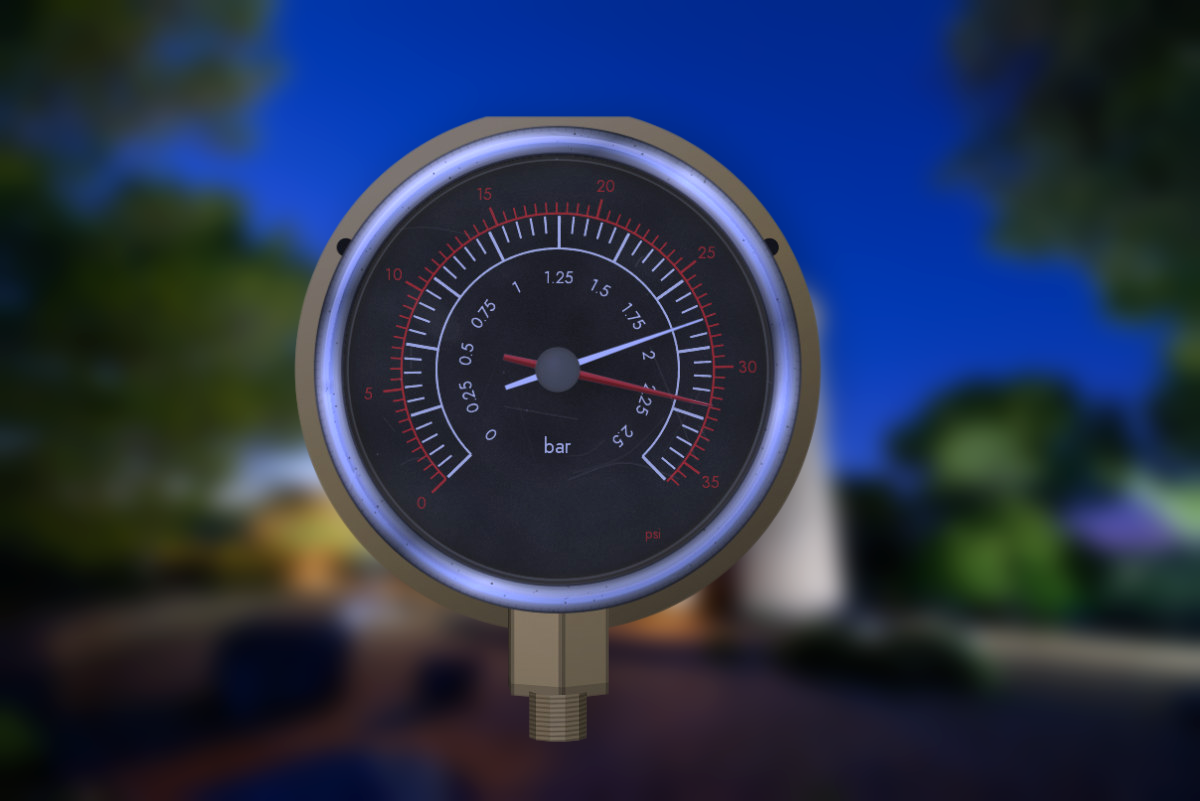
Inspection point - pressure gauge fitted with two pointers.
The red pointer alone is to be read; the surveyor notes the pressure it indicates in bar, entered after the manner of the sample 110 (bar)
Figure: 2.2 (bar)
